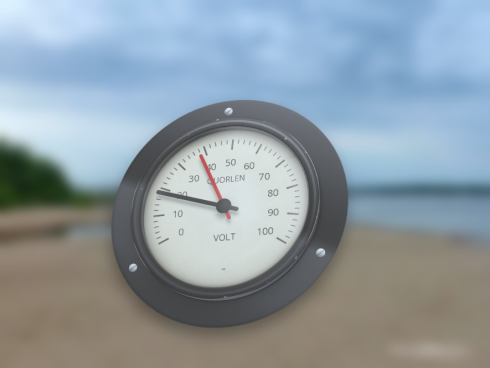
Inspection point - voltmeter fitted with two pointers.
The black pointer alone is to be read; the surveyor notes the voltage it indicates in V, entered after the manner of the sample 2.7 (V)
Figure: 18 (V)
